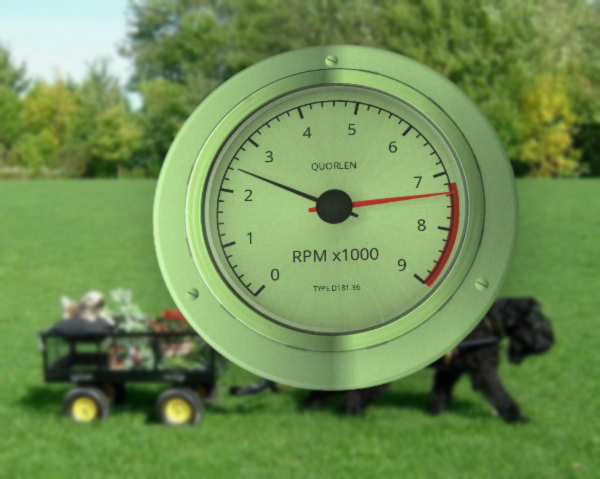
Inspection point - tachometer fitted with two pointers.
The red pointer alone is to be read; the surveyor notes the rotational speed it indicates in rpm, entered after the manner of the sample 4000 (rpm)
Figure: 7400 (rpm)
